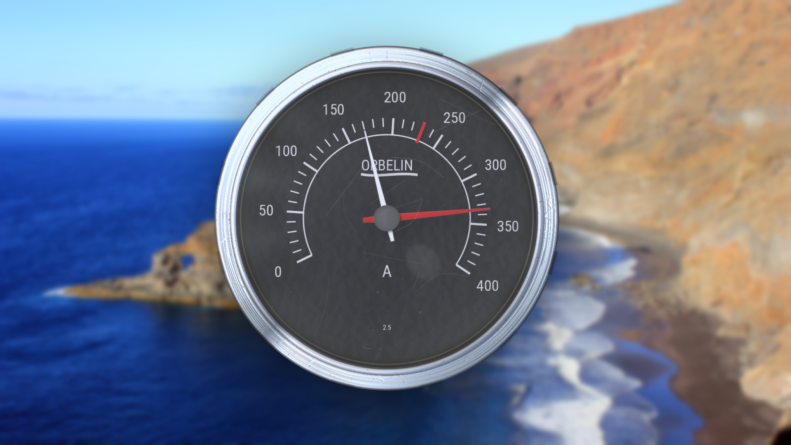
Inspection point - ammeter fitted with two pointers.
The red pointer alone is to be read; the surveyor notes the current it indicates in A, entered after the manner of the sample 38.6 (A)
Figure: 335 (A)
